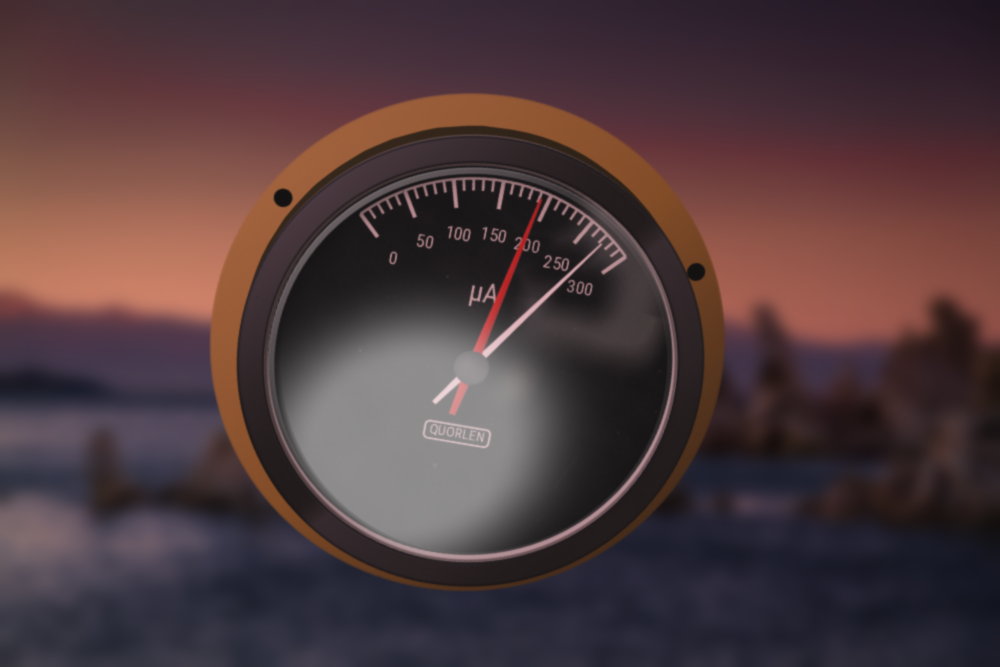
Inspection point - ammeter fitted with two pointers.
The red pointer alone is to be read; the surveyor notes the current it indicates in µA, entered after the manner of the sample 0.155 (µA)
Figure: 190 (µA)
